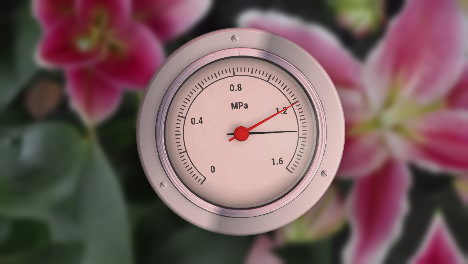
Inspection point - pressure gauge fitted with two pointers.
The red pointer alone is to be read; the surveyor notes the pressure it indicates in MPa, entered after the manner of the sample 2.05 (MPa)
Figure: 1.2 (MPa)
